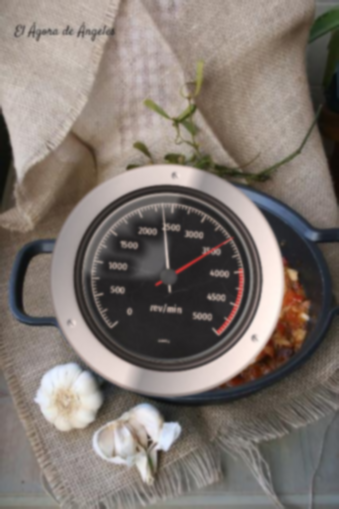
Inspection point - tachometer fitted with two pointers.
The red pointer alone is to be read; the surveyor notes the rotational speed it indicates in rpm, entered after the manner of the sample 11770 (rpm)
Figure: 3500 (rpm)
